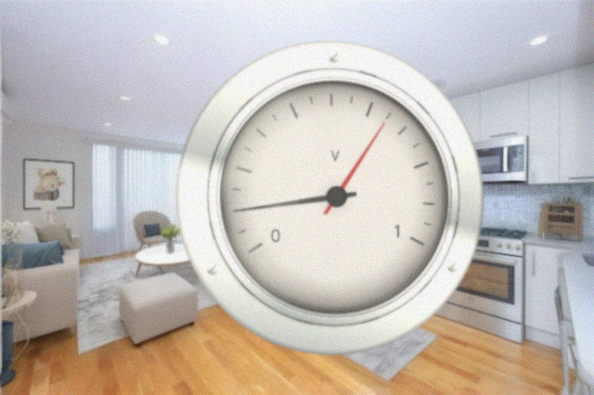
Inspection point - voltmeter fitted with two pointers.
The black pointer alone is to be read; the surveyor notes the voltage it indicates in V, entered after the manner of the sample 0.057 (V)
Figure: 0.1 (V)
